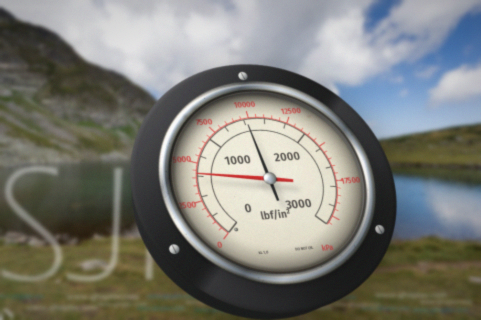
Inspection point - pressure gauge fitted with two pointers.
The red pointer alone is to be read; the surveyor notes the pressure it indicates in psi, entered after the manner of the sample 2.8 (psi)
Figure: 600 (psi)
